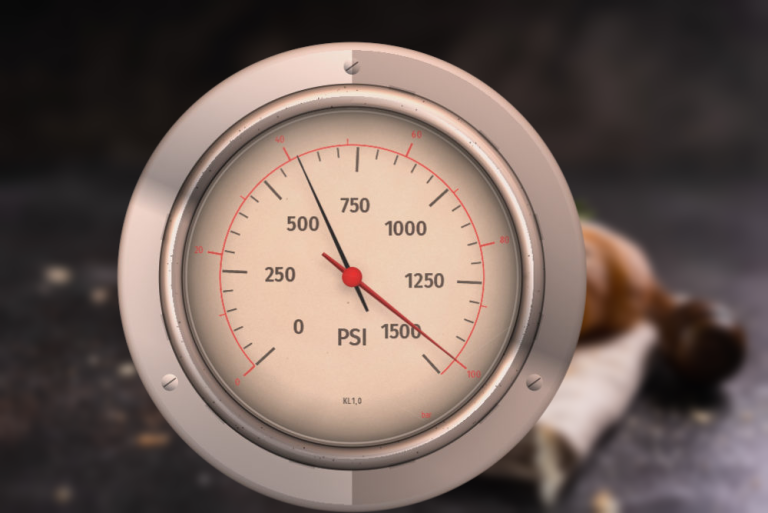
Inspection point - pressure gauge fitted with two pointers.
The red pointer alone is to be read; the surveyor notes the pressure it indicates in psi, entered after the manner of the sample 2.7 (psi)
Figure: 1450 (psi)
